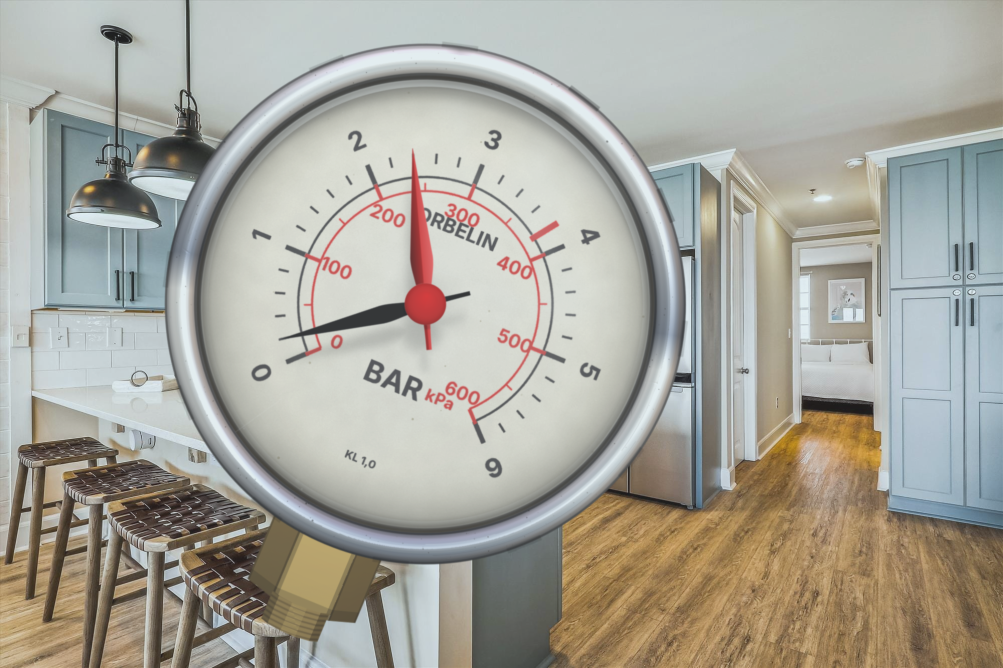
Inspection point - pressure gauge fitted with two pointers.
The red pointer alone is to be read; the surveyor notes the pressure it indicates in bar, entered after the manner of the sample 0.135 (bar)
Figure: 2.4 (bar)
